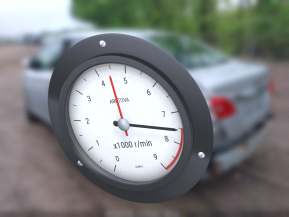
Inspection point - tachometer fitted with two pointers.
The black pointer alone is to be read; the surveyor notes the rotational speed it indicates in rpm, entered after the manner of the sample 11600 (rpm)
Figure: 7500 (rpm)
